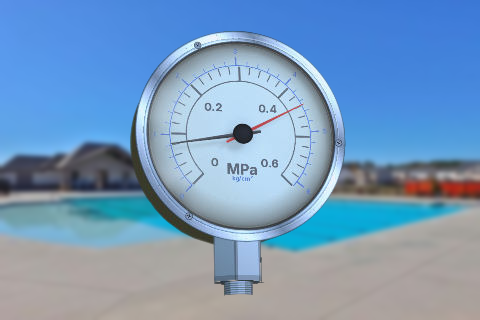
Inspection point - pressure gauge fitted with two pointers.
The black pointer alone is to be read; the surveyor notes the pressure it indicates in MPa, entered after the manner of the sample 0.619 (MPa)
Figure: 0.08 (MPa)
